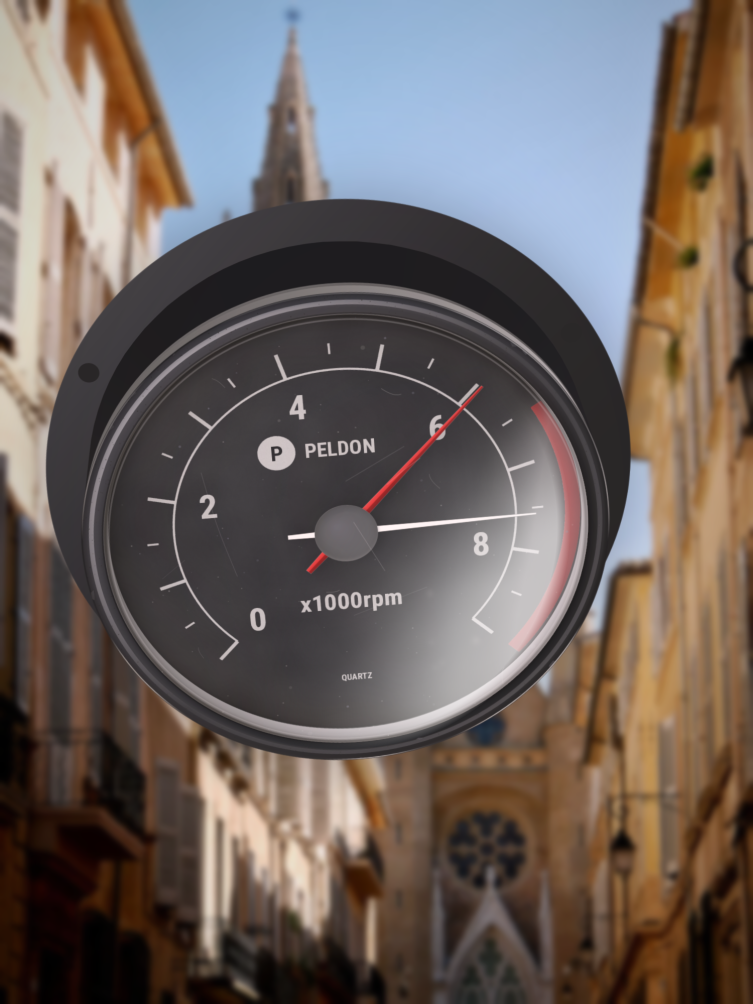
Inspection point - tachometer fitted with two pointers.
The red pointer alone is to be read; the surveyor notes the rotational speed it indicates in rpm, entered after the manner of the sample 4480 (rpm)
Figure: 6000 (rpm)
